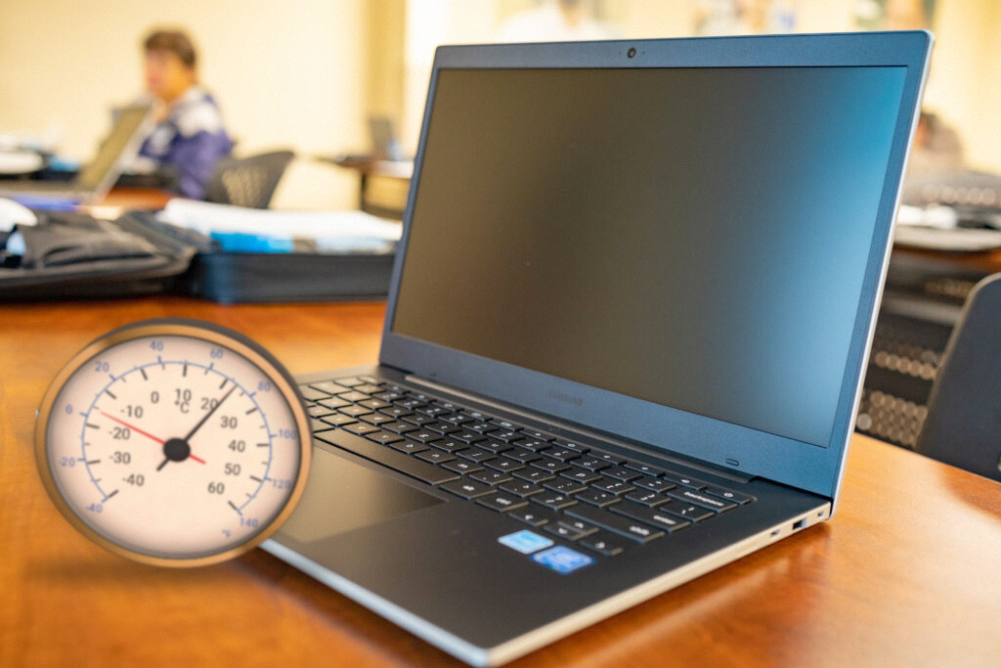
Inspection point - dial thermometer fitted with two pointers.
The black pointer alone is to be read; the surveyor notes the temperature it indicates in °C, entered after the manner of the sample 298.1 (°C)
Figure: 22.5 (°C)
